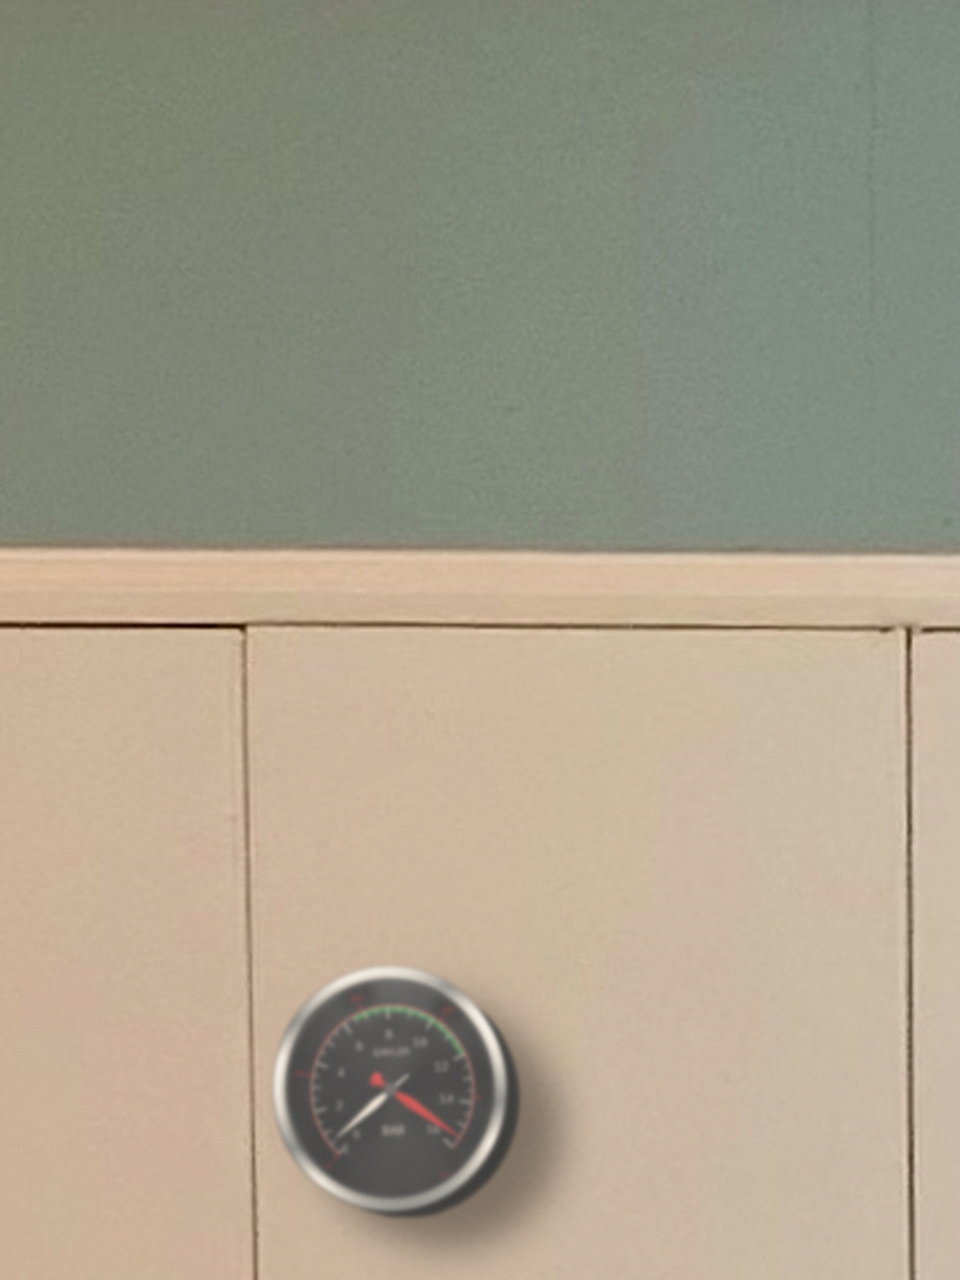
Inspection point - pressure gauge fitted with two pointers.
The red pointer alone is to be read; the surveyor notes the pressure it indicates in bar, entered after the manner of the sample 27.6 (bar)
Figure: 15.5 (bar)
